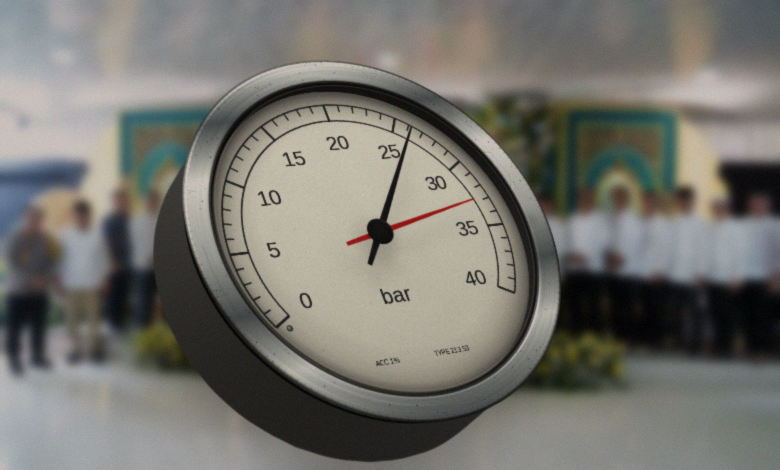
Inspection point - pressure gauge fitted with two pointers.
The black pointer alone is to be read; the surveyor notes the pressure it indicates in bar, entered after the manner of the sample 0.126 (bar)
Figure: 26 (bar)
